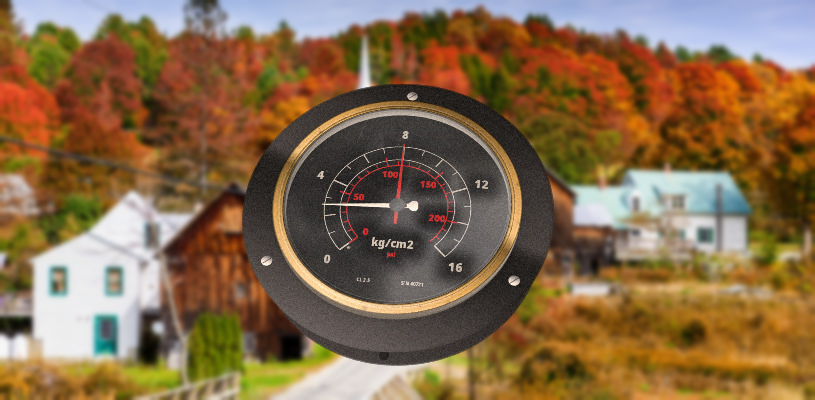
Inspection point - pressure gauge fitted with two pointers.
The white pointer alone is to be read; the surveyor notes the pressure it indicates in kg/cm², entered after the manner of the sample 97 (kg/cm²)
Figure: 2.5 (kg/cm²)
